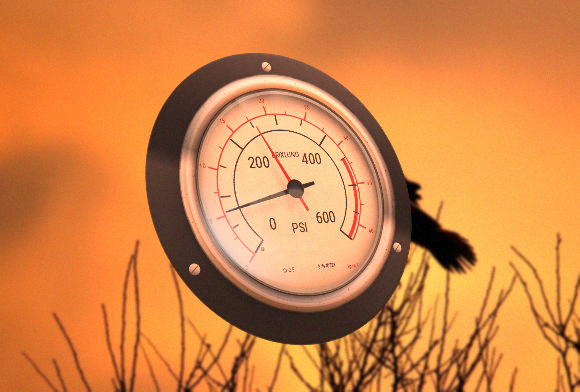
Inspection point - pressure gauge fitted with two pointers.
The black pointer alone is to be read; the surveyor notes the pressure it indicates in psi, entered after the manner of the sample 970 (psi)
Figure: 75 (psi)
